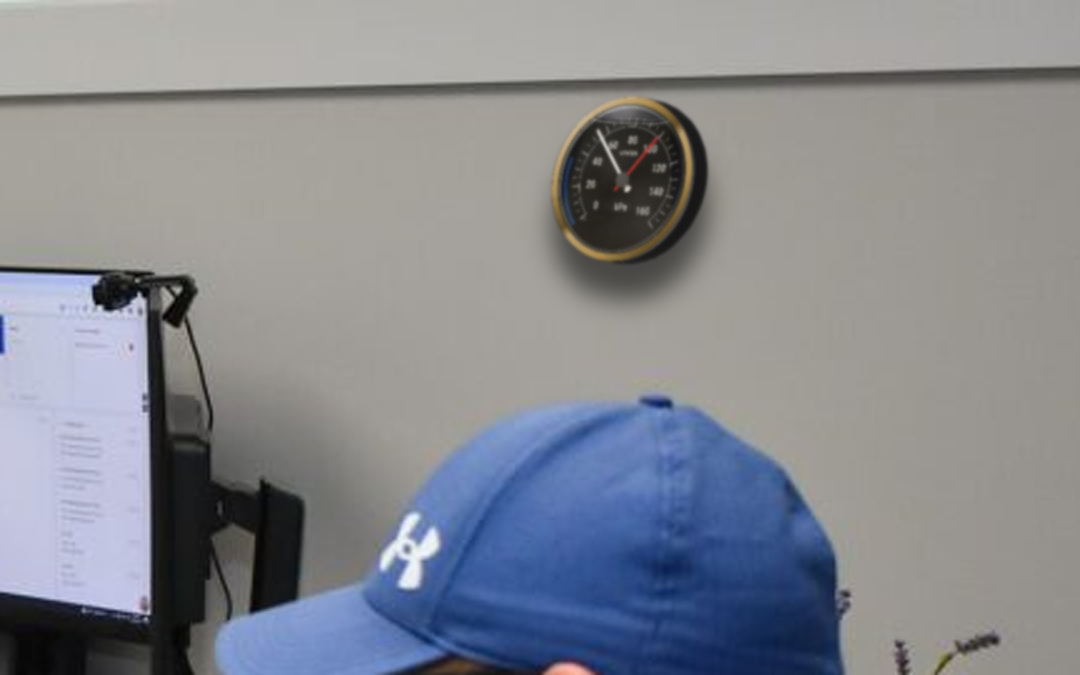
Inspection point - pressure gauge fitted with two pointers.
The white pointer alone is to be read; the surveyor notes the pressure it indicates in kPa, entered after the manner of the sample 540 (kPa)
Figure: 55 (kPa)
